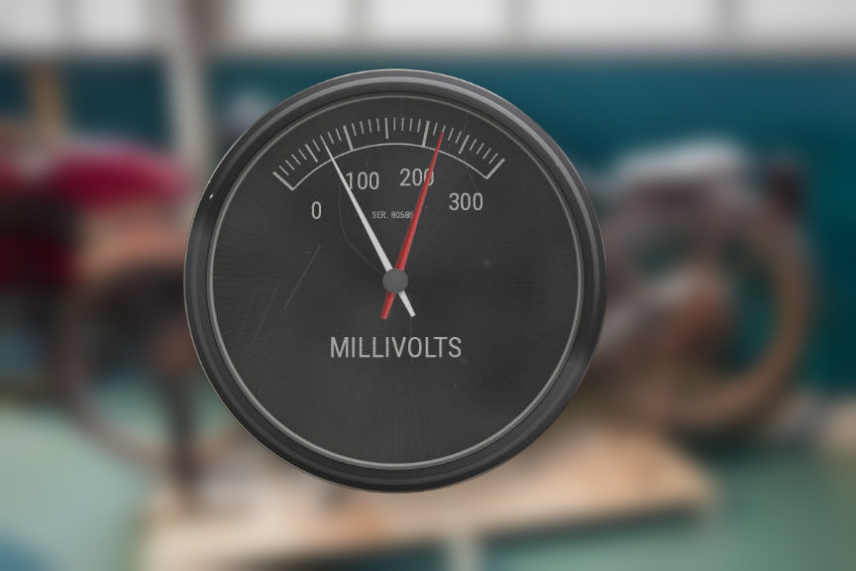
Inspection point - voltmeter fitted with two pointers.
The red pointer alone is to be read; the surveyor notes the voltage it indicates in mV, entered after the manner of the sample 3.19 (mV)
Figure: 220 (mV)
